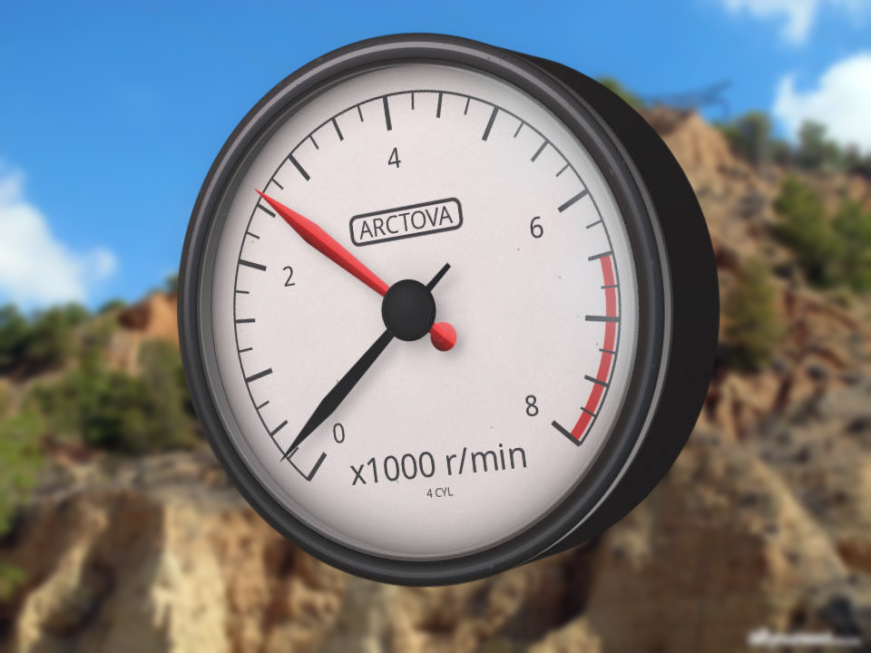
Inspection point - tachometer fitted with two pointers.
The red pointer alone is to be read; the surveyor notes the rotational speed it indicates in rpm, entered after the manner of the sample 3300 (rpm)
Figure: 2625 (rpm)
